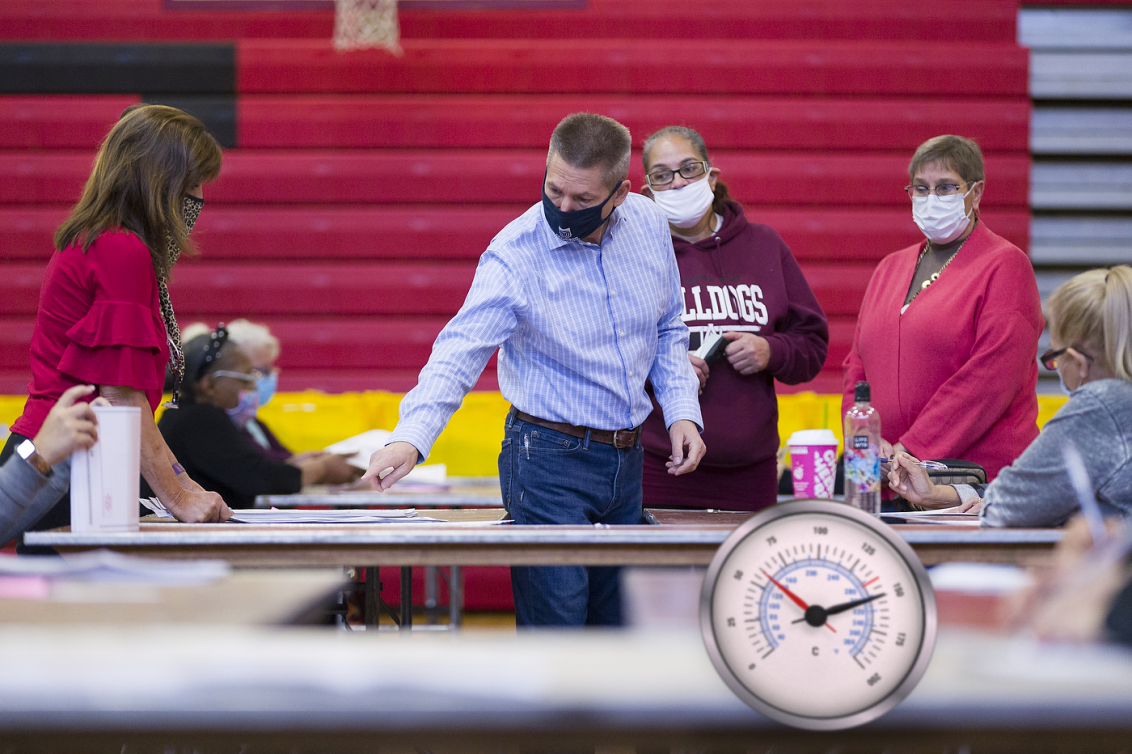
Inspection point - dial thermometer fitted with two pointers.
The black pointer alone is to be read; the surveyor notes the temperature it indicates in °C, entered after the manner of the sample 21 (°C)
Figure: 150 (°C)
